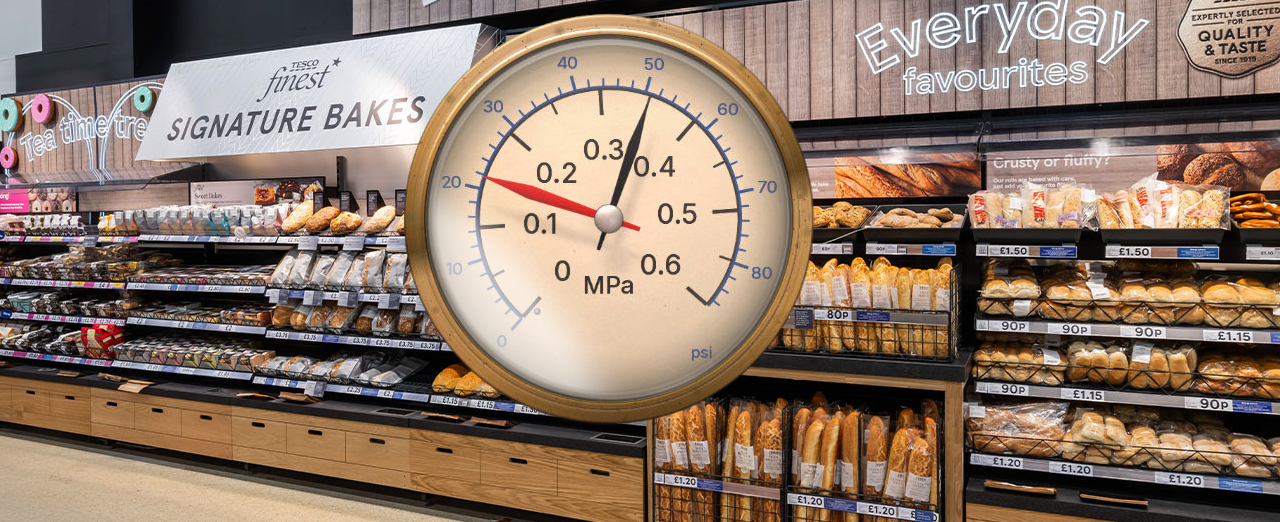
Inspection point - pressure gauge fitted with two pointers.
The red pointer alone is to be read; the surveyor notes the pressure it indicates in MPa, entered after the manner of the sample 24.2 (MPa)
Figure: 0.15 (MPa)
